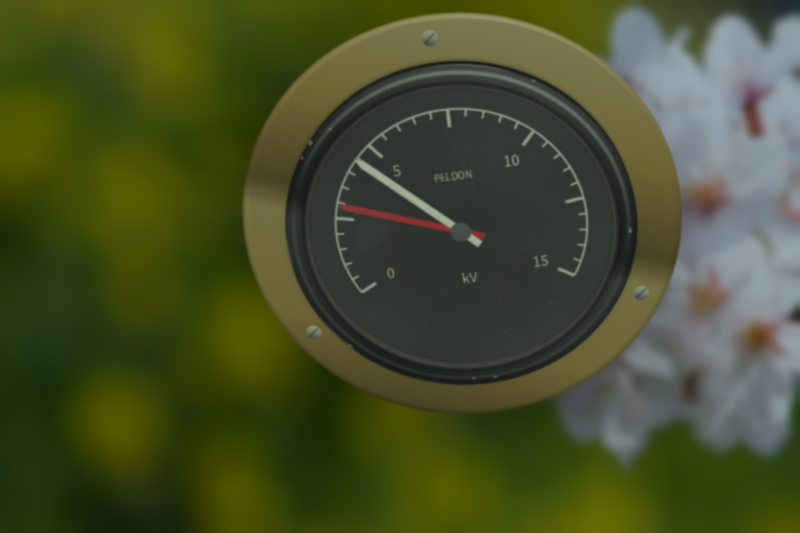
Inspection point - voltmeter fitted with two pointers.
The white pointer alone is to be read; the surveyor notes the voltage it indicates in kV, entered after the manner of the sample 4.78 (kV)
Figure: 4.5 (kV)
